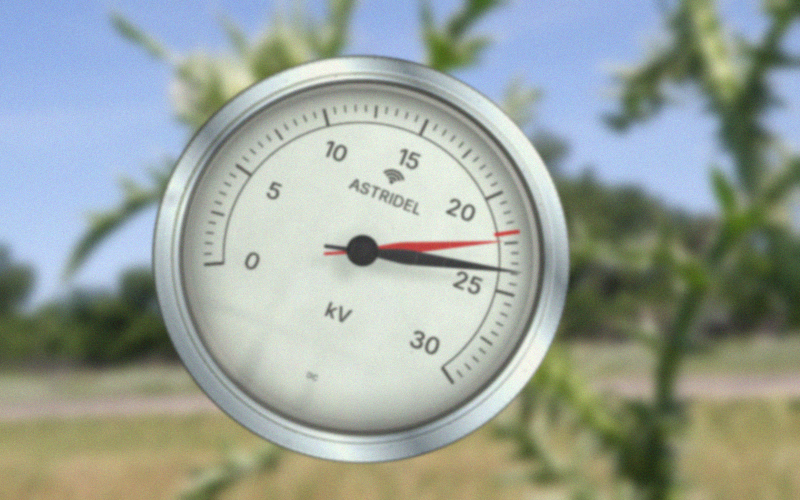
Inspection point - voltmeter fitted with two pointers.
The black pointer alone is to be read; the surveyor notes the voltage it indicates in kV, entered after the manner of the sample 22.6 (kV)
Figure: 24 (kV)
